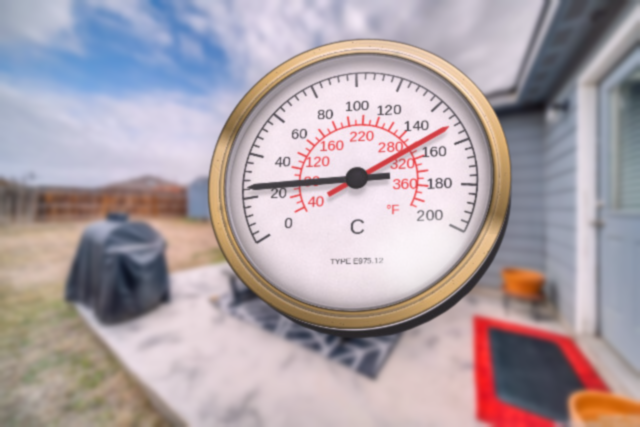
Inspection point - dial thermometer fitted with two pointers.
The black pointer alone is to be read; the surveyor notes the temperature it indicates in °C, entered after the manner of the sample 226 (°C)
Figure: 24 (°C)
